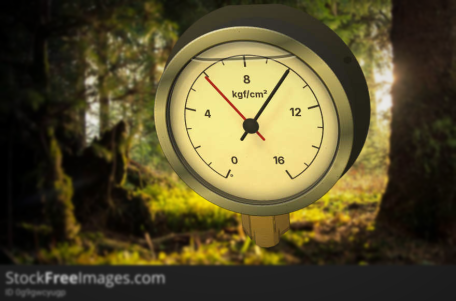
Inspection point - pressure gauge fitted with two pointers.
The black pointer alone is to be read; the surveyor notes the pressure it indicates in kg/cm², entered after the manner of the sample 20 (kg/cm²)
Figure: 10 (kg/cm²)
